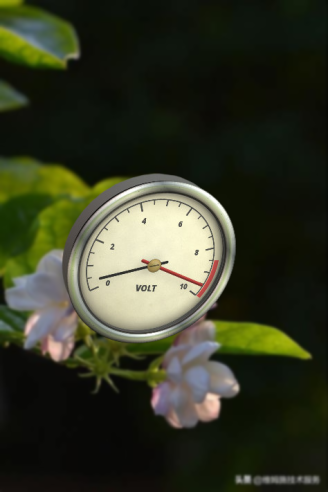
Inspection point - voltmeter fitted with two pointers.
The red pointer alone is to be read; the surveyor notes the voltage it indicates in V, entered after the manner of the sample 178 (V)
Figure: 9.5 (V)
